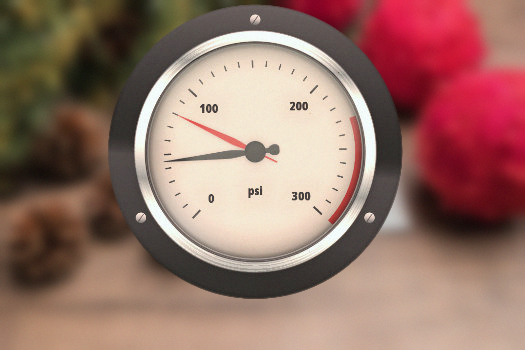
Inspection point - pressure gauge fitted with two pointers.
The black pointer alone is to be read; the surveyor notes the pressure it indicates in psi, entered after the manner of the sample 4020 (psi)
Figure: 45 (psi)
